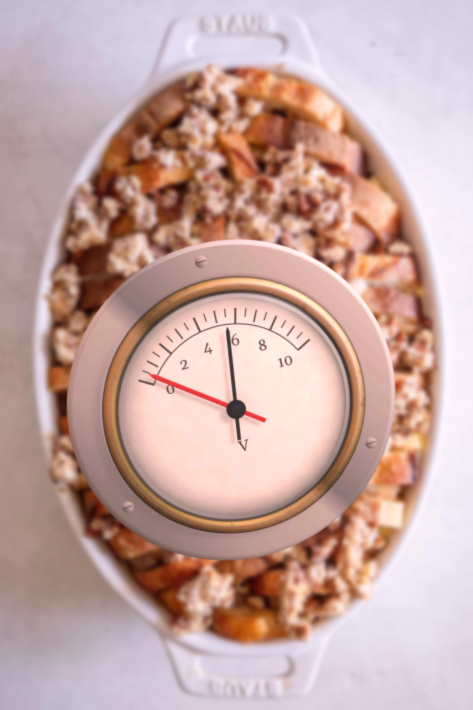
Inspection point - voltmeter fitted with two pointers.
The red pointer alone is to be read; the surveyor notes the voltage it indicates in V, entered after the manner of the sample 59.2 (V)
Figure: 0.5 (V)
